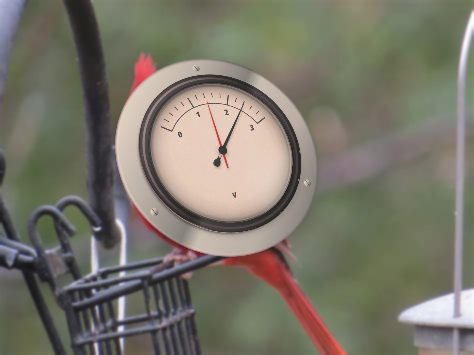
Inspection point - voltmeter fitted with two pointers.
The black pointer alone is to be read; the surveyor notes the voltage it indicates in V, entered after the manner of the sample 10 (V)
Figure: 2.4 (V)
